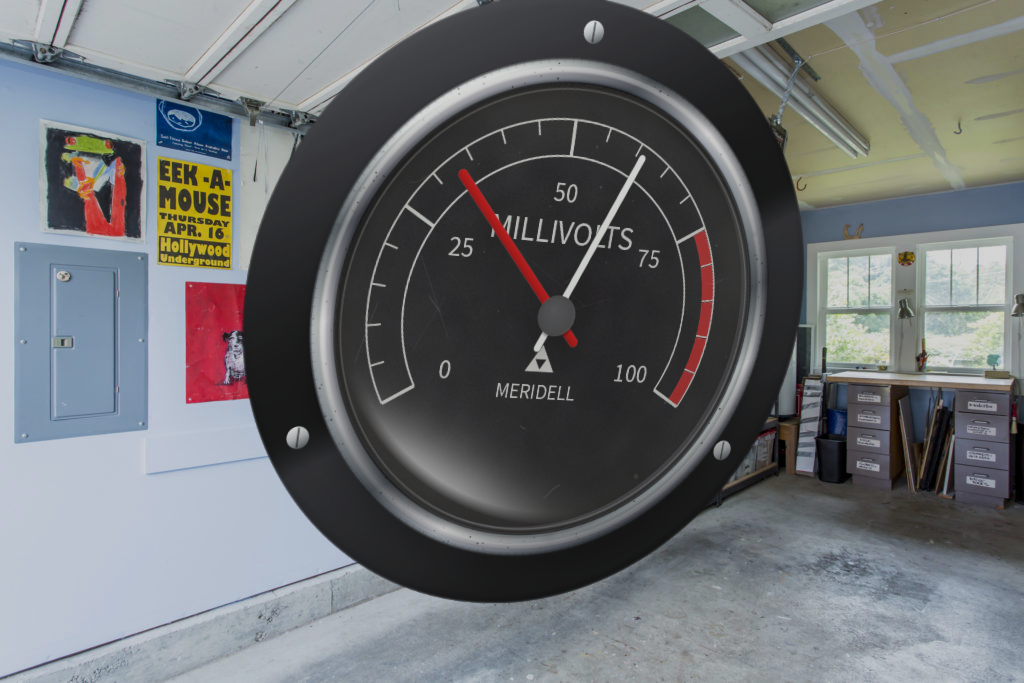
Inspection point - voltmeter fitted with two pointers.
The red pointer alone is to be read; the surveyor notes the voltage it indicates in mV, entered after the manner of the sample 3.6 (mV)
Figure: 32.5 (mV)
